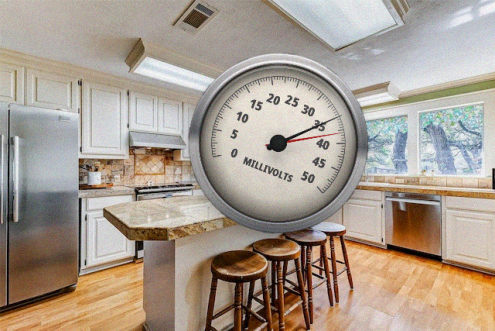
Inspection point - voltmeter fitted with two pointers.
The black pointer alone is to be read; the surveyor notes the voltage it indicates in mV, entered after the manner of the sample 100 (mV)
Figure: 35 (mV)
